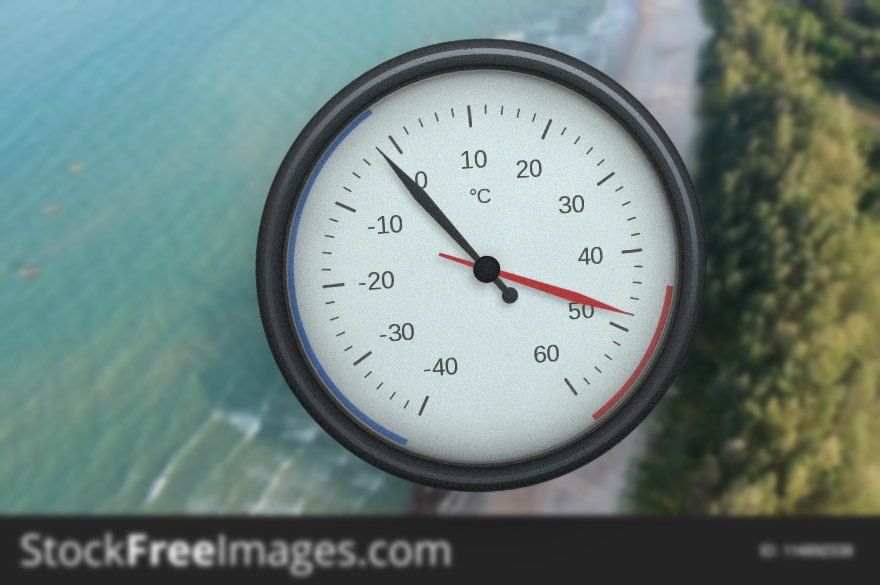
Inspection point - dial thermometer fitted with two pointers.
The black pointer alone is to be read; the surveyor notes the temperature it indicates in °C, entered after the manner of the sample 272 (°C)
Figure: -2 (°C)
